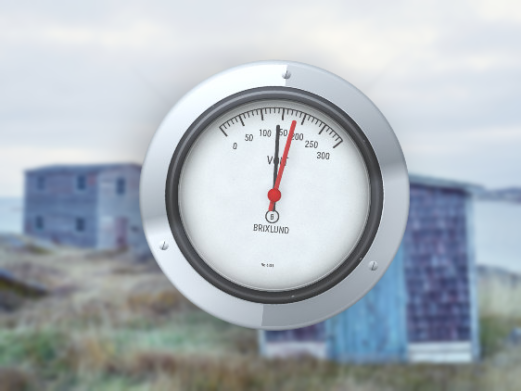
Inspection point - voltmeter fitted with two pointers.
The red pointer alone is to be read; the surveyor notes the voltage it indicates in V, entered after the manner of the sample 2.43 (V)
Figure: 180 (V)
